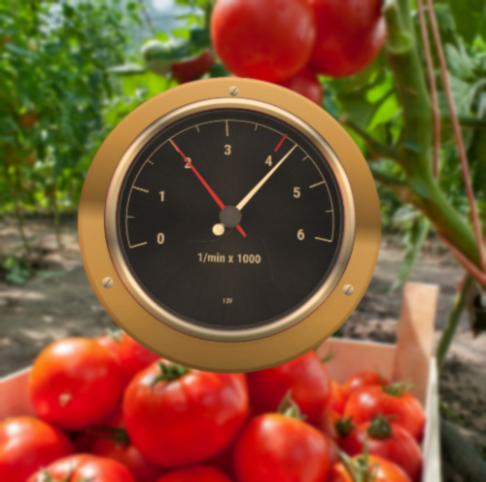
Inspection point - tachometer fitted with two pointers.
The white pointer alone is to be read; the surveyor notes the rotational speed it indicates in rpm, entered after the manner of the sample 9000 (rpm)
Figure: 4250 (rpm)
